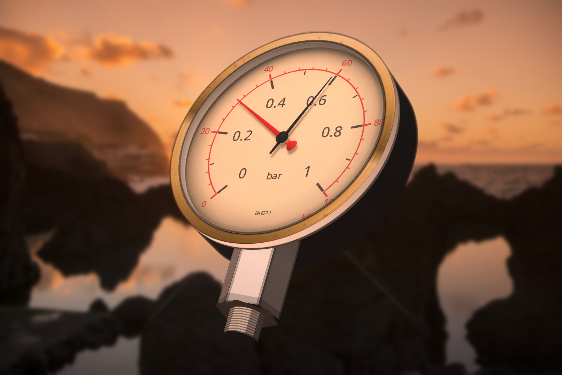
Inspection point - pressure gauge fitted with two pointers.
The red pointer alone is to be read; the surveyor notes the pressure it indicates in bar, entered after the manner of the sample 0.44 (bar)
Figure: 0.3 (bar)
